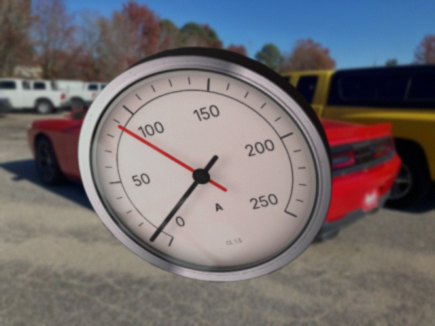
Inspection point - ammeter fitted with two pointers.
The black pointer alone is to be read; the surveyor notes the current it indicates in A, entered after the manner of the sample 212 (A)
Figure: 10 (A)
